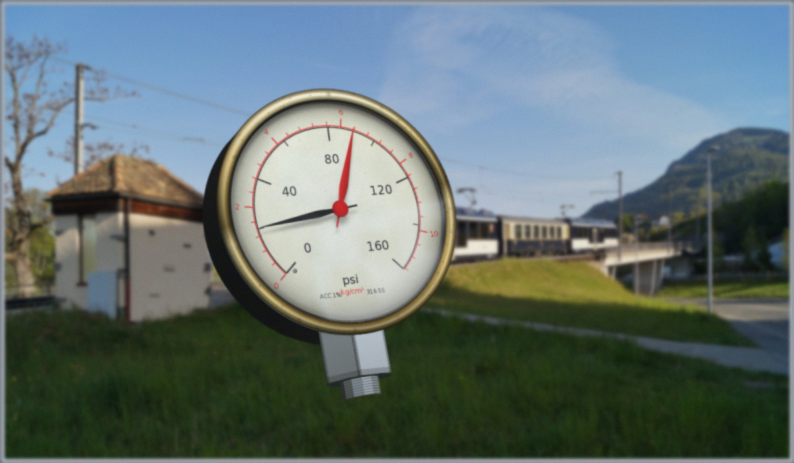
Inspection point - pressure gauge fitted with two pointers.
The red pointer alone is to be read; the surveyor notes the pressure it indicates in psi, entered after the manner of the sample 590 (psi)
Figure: 90 (psi)
